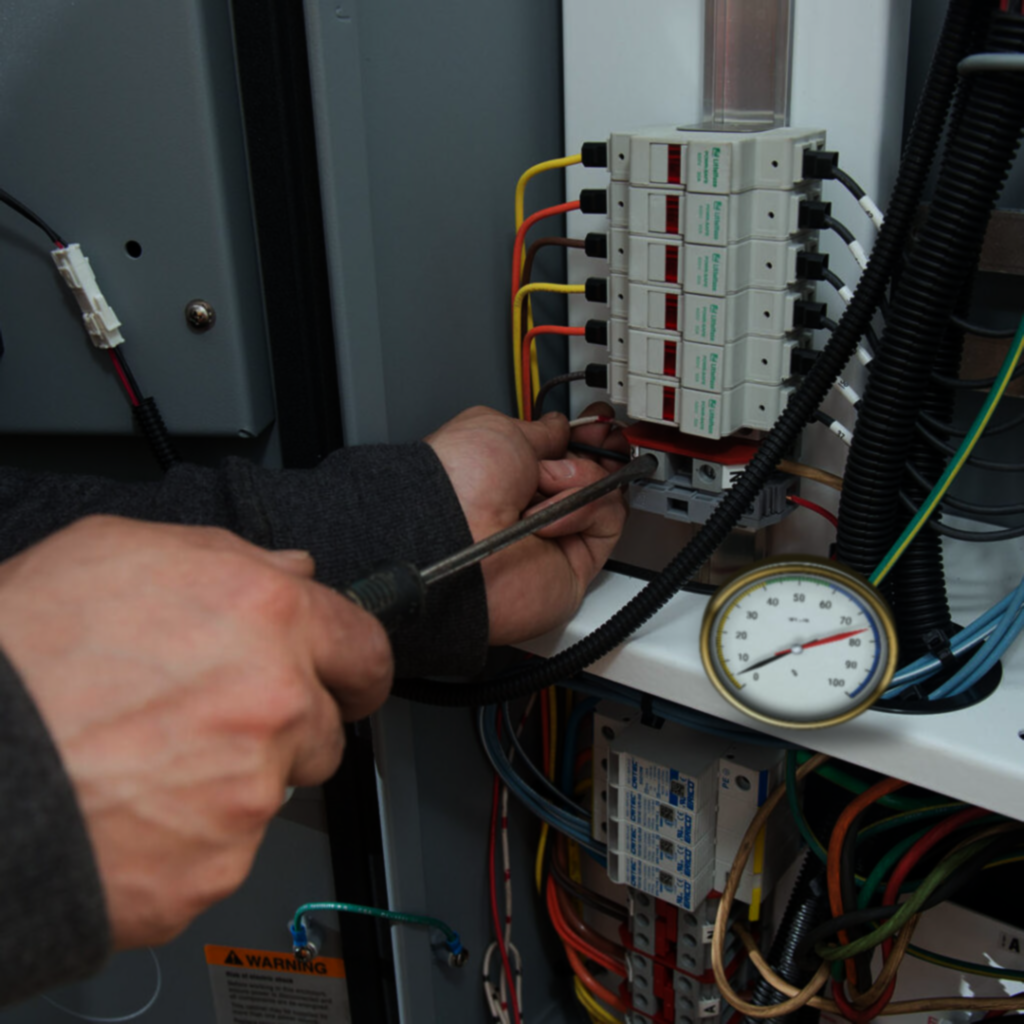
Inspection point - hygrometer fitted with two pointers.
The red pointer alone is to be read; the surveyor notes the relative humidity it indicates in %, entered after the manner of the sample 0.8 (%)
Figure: 75 (%)
